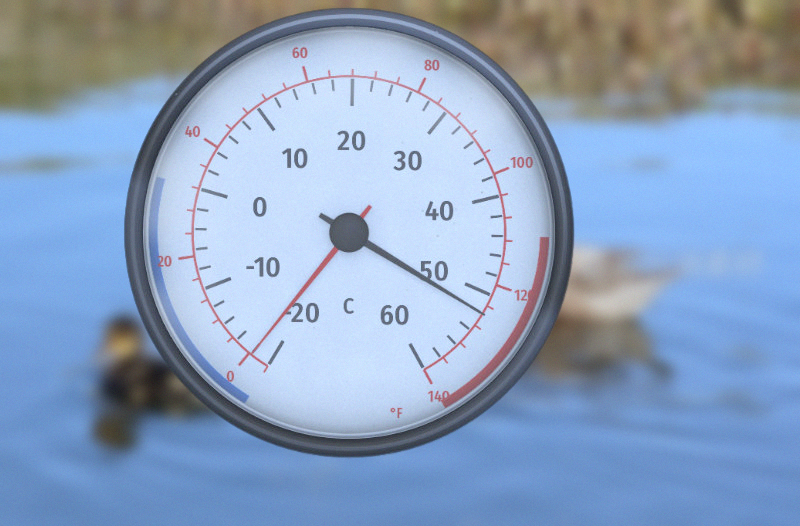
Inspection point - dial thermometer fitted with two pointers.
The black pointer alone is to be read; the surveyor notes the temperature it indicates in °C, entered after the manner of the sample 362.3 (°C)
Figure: 52 (°C)
